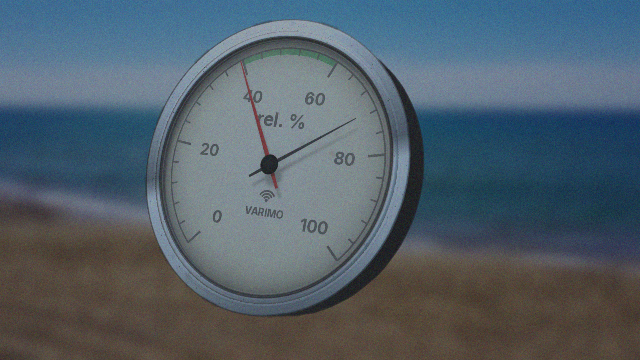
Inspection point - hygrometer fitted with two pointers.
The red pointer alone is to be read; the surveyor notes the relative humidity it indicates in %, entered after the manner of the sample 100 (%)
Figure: 40 (%)
